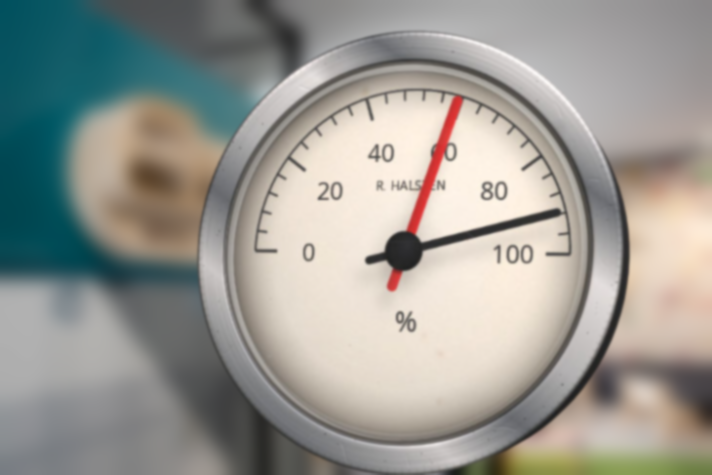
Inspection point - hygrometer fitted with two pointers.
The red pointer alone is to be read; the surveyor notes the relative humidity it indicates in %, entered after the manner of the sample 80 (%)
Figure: 60 (%)
